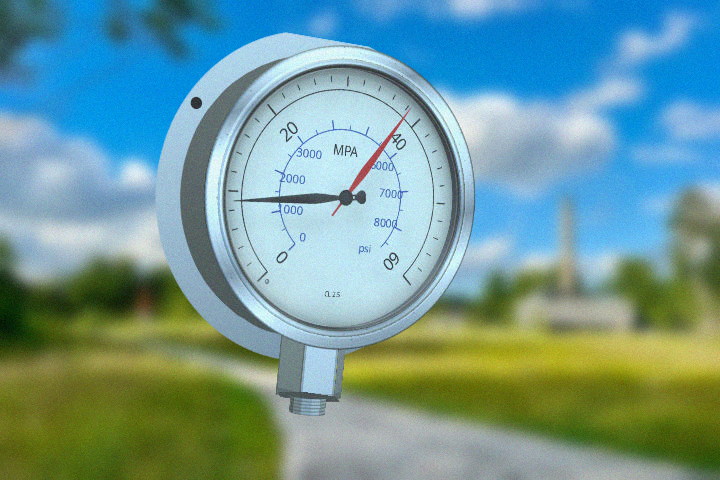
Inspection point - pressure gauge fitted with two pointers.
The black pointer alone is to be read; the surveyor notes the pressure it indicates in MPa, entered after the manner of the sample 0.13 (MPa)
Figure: 9 (MPa)
